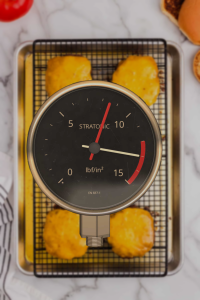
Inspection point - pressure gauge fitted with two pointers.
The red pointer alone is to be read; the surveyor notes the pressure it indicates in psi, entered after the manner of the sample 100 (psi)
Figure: 8.5 (psi)
